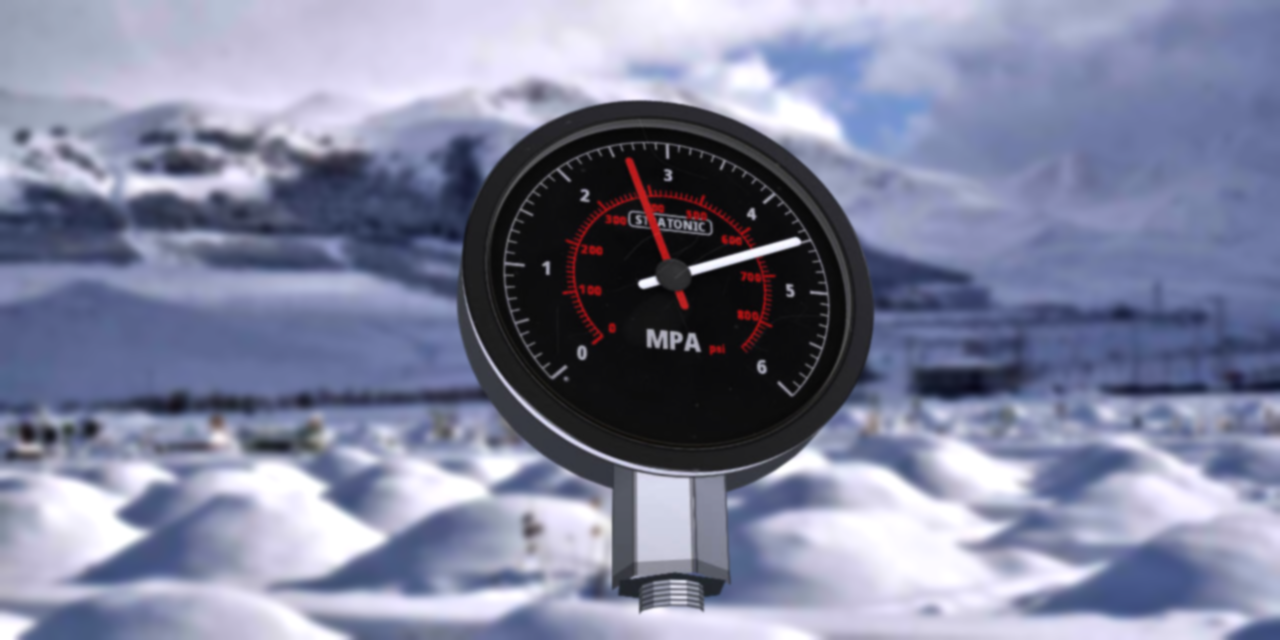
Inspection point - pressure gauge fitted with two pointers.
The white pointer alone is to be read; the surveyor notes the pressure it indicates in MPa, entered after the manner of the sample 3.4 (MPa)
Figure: 4.5 (MPa)
